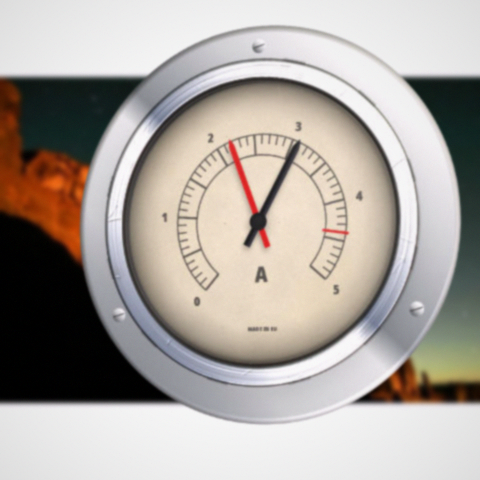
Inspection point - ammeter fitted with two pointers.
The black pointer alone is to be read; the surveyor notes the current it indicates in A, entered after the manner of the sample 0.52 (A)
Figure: 3.1 (A)
